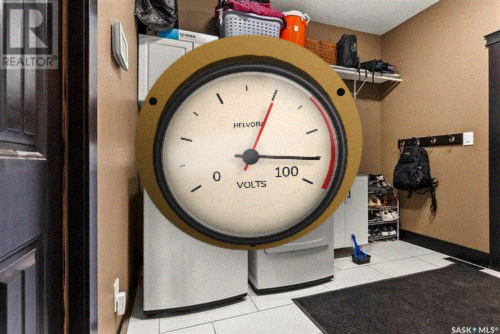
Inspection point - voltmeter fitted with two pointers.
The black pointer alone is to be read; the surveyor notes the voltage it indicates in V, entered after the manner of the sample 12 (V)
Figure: 90 (V)
